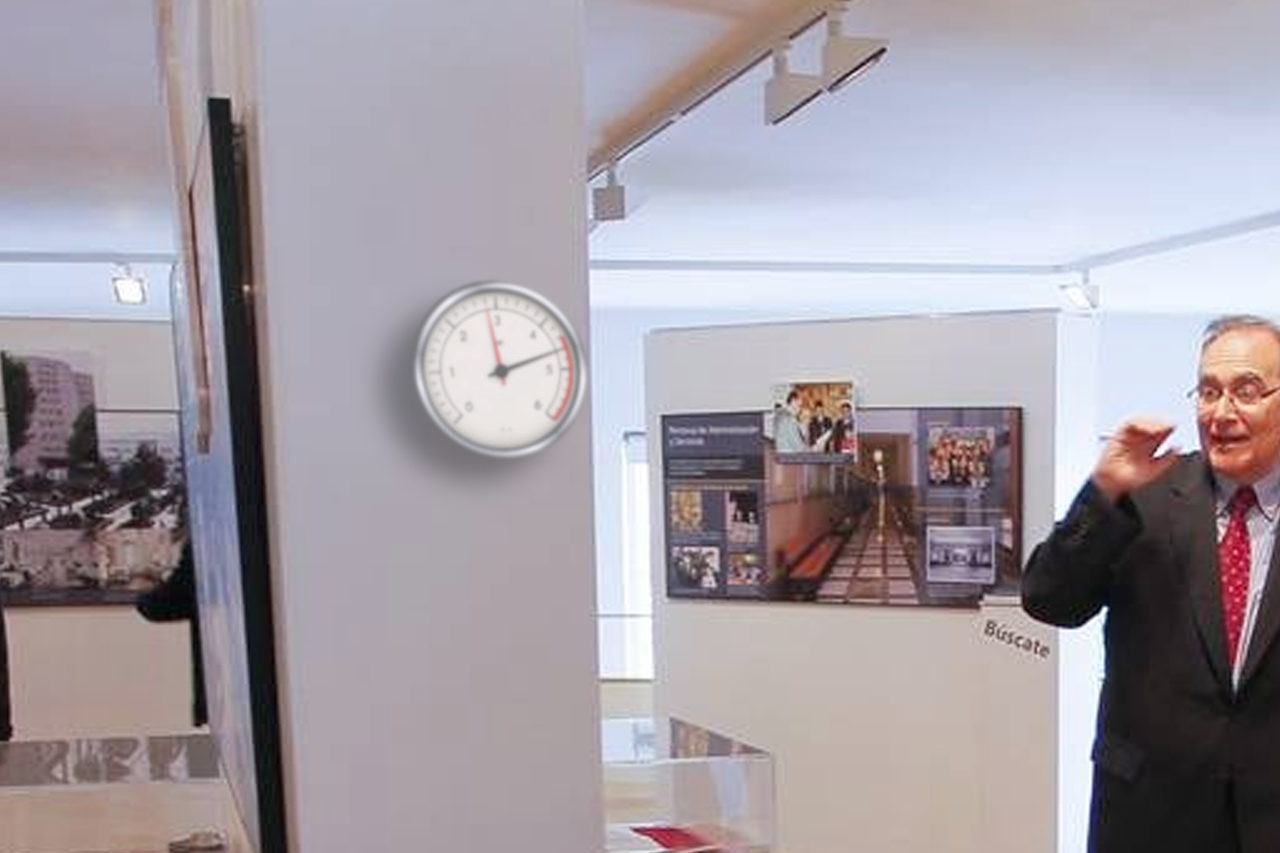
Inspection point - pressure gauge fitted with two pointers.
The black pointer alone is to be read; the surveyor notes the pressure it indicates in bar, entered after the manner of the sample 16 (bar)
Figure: 4.6 (bar)
